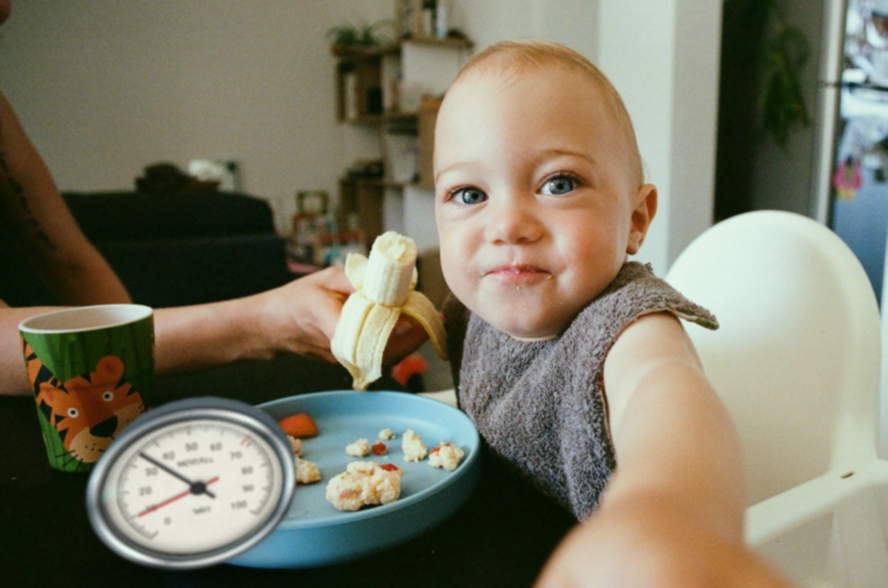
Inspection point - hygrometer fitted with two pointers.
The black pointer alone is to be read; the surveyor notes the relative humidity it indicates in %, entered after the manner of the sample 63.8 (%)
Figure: 35 (%)
